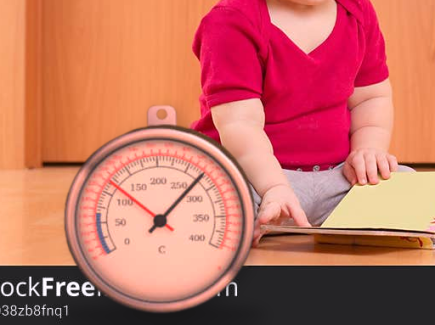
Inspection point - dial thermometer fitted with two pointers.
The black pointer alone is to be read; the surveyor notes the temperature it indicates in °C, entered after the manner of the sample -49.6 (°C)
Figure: 275 (°C)
